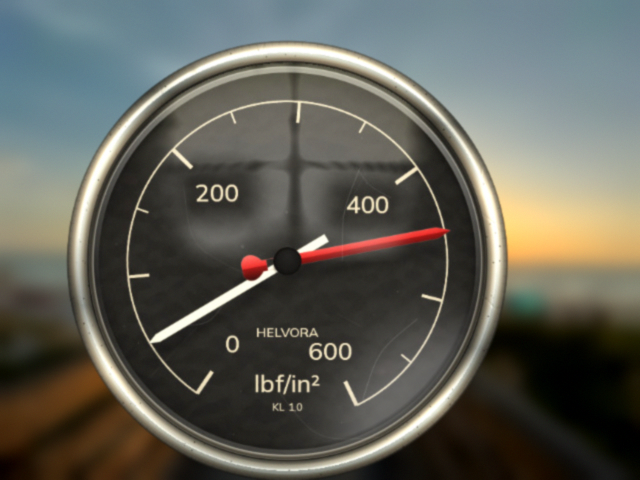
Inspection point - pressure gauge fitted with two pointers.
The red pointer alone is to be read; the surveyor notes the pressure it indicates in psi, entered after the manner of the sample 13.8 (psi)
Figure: 450 (psi)
